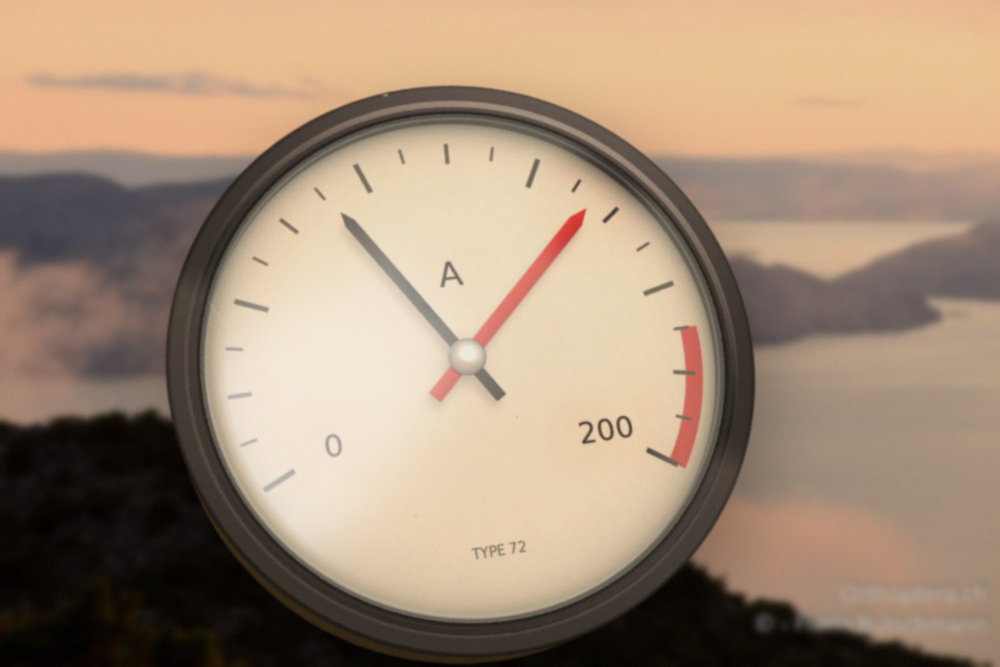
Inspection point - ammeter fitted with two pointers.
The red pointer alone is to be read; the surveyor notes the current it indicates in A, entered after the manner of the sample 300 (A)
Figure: 135 (A)
